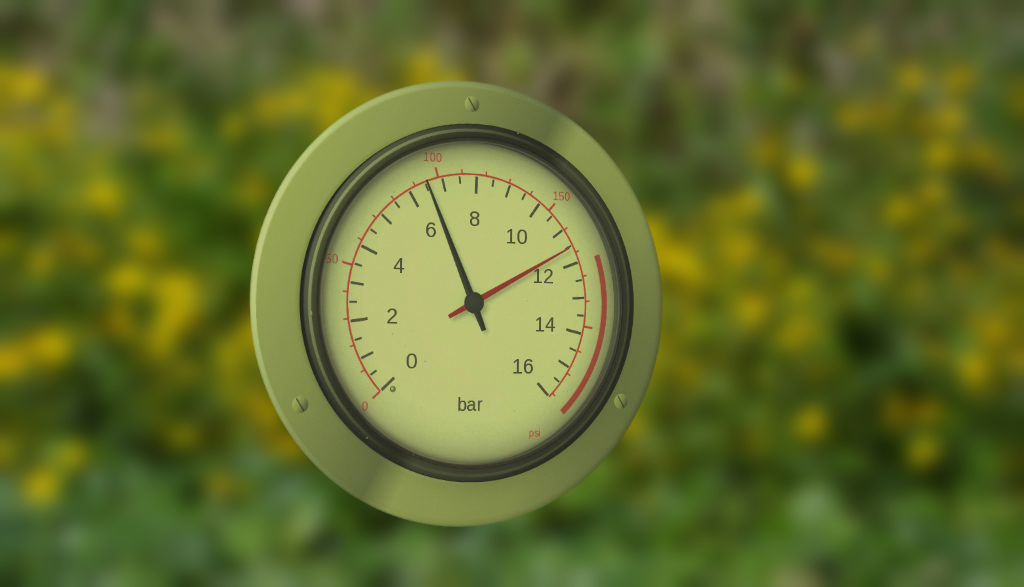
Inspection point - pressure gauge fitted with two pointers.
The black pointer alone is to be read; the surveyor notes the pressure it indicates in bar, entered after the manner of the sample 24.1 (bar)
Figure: 6.5 (bar)
